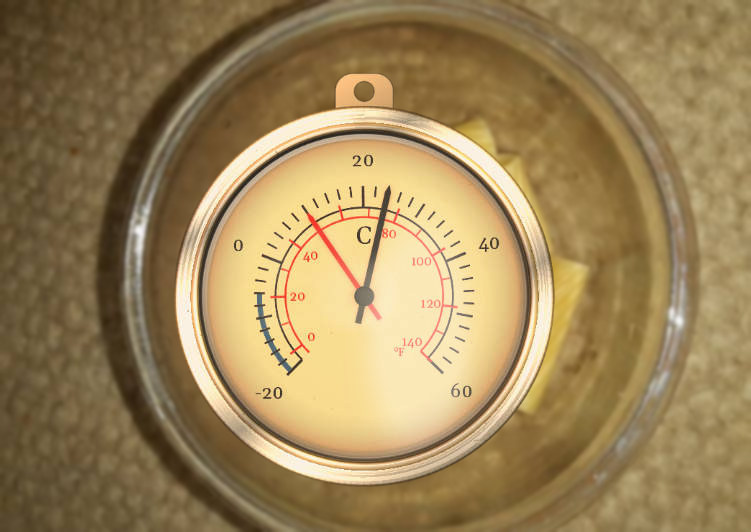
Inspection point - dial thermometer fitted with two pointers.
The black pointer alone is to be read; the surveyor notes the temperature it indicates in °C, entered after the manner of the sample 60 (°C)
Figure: 24 (°C)
